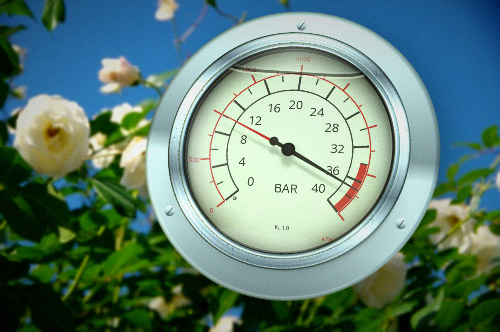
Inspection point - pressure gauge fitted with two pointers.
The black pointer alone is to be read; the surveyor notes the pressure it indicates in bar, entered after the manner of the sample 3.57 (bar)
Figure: 37 (bar)
